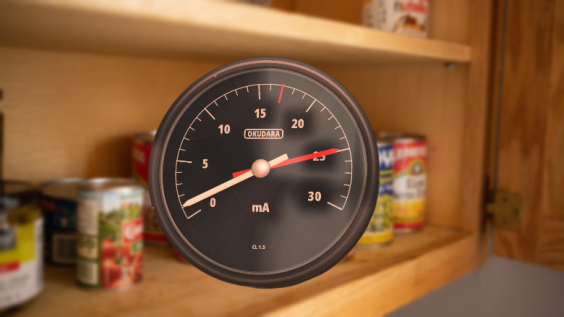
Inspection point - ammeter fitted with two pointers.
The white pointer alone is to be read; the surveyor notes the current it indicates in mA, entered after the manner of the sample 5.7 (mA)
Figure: 1 (mA)
